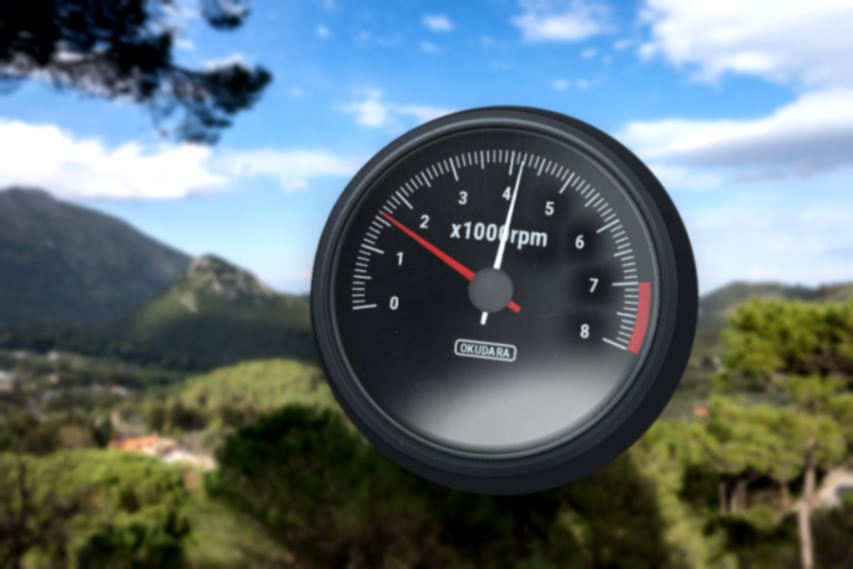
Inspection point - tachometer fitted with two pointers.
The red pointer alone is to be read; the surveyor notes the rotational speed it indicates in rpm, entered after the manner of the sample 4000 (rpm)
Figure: 1600 (rpm)
